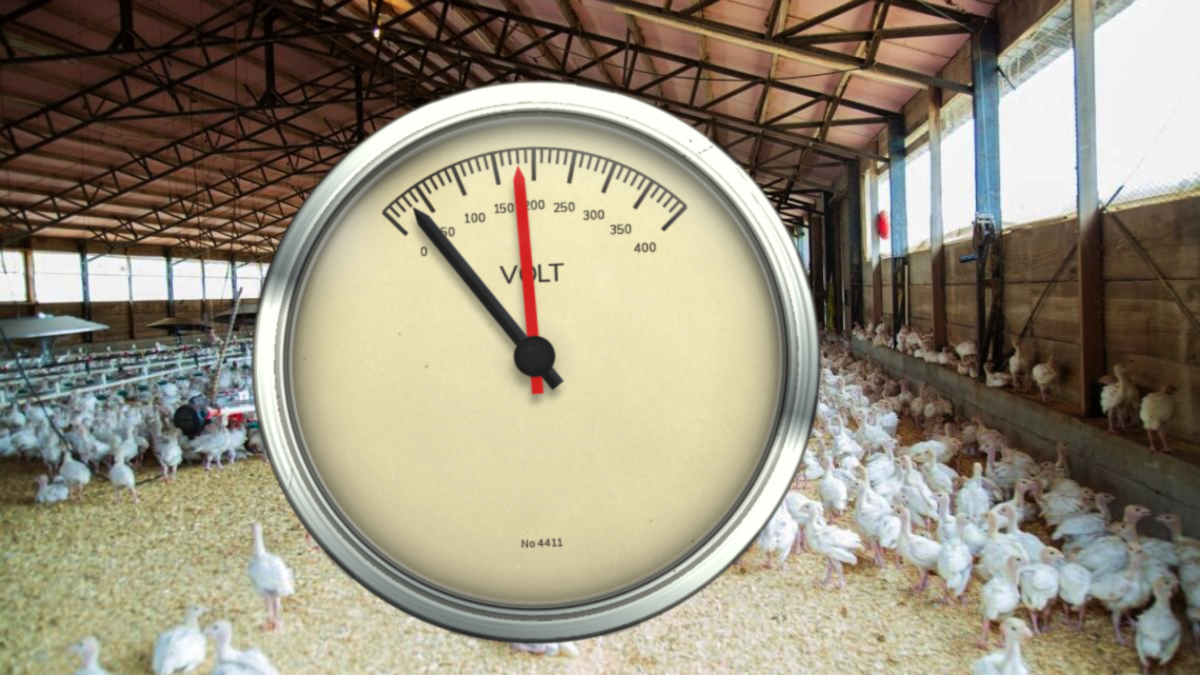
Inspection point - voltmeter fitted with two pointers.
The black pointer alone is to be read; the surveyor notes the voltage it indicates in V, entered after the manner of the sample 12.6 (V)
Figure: 30 (V)
